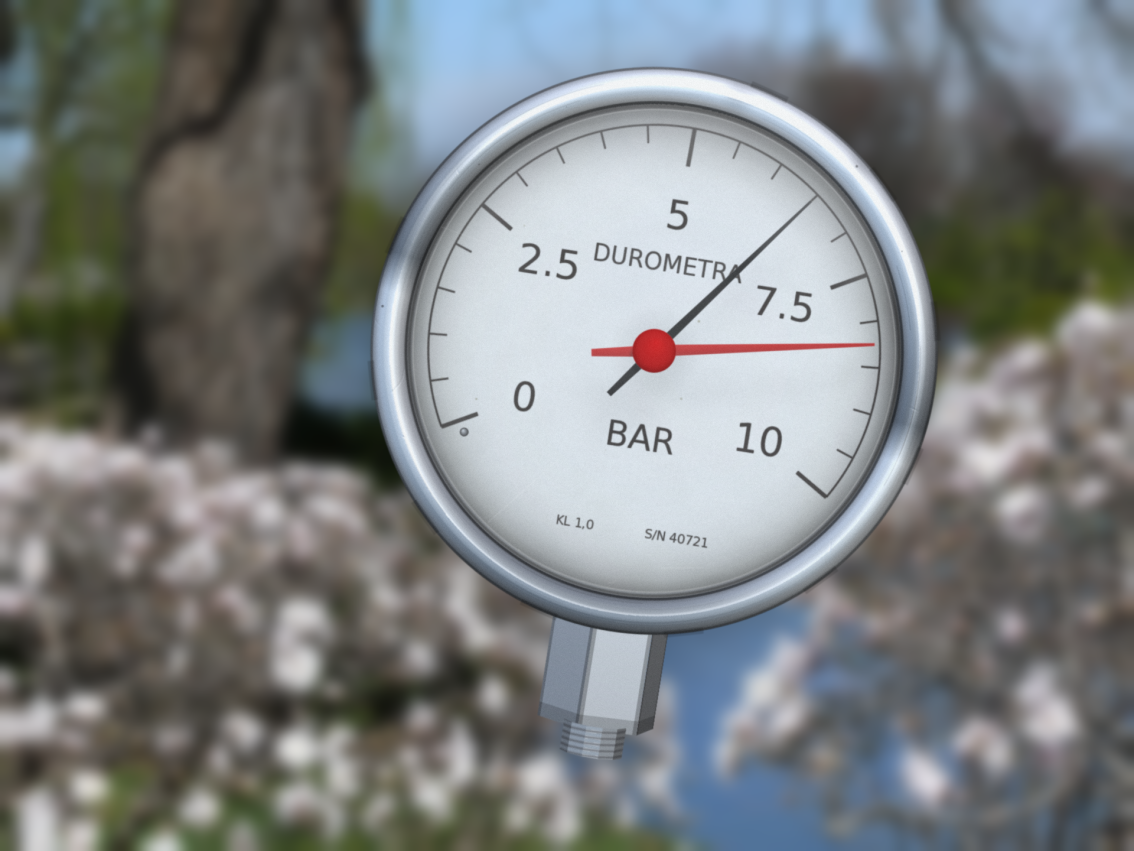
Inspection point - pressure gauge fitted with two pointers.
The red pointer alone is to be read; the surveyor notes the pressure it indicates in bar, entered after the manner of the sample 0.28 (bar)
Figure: 8.25 (bar)
